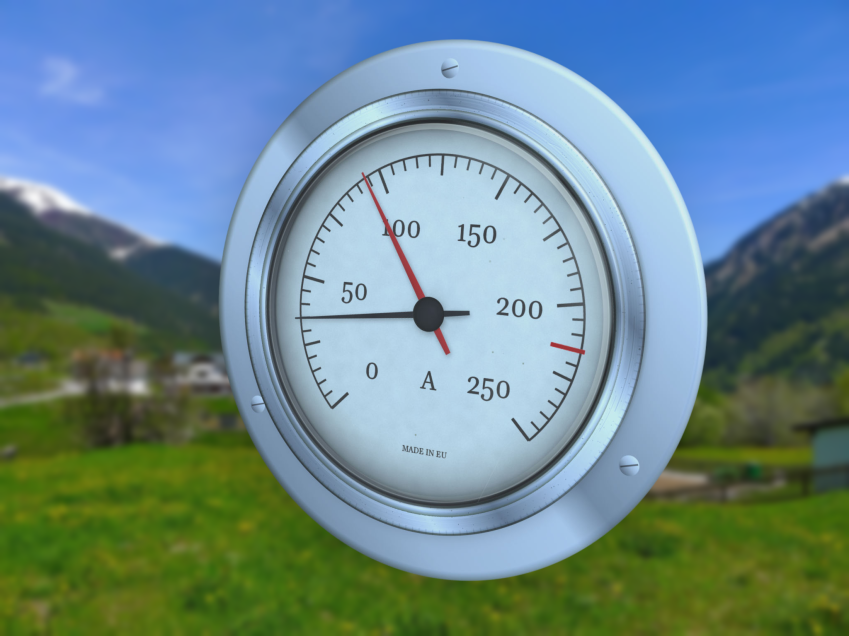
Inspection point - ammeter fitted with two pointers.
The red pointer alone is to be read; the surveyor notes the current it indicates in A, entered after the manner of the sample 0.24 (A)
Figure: 95 (A)
